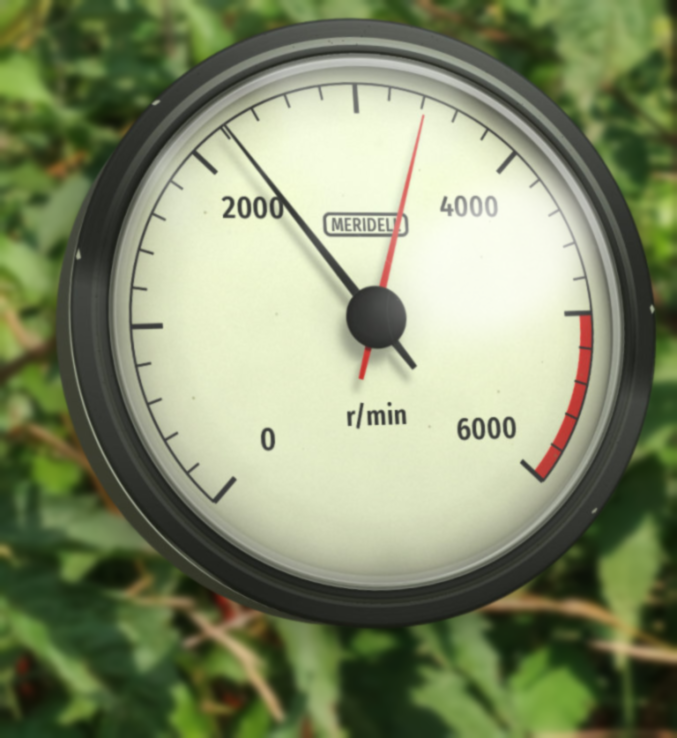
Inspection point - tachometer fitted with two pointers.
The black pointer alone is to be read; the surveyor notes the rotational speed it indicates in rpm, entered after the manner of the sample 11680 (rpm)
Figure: 2200 (rpm)
